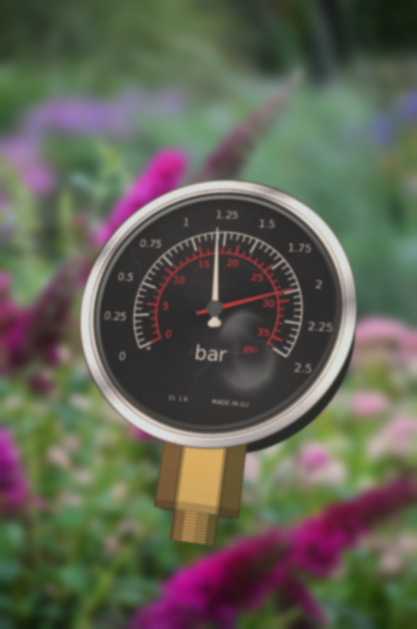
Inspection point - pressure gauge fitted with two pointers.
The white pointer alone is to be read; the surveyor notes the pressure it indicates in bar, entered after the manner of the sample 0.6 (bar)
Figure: 1.2 (bar)
